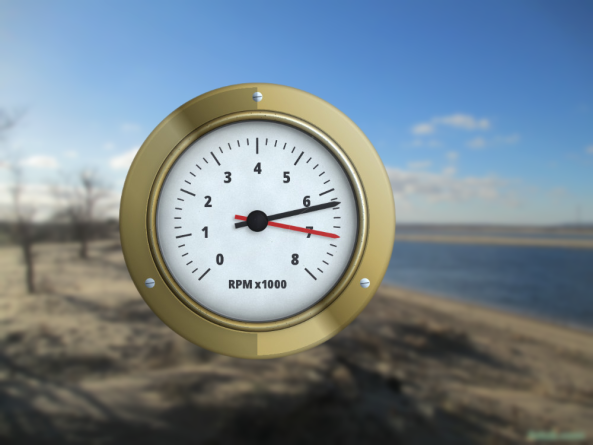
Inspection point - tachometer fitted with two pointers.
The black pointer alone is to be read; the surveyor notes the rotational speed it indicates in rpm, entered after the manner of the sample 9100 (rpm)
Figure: 6300 (rpm)
